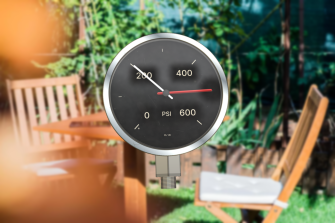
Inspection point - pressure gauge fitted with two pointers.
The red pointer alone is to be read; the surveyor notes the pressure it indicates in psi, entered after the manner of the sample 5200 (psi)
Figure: 500 (psi)
